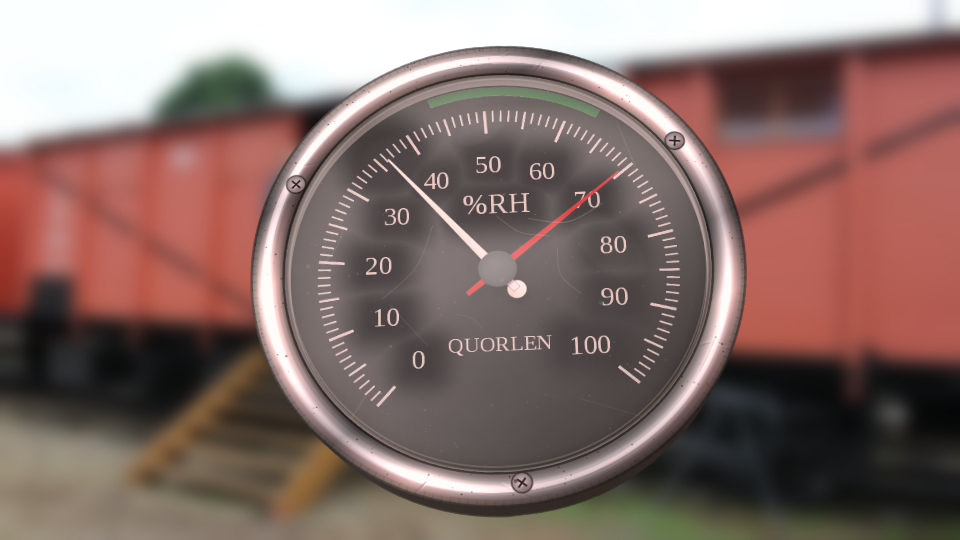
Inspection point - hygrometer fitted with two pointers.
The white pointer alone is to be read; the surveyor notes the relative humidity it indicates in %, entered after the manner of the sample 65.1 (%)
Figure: 36 (%)
